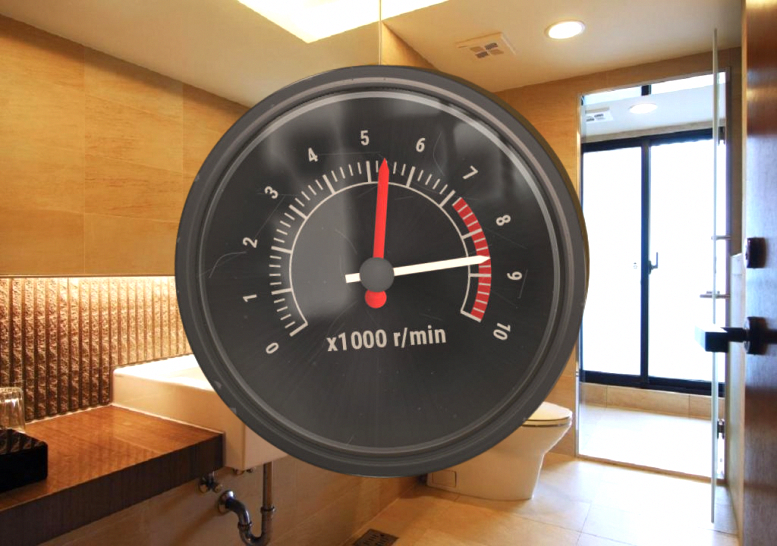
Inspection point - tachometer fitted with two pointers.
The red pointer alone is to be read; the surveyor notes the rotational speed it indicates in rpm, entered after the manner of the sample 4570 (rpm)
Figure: 5400 (rpm)
